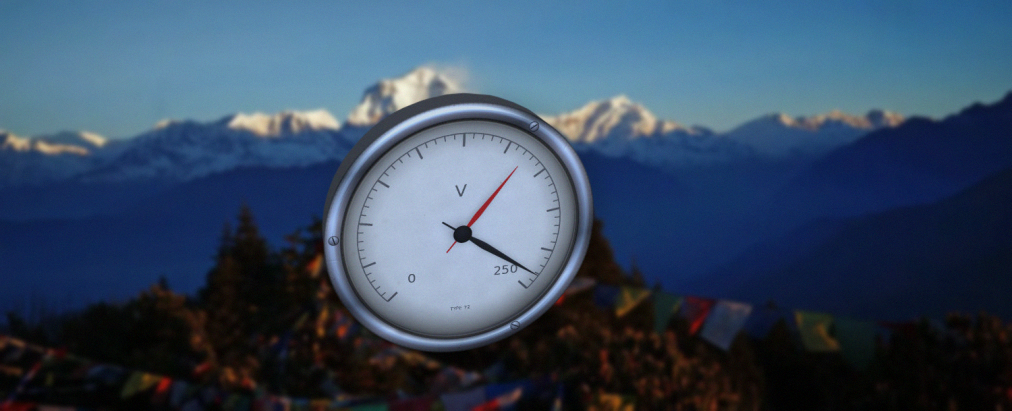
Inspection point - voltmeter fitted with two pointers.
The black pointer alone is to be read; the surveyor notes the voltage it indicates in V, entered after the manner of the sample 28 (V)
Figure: 240 (V)
